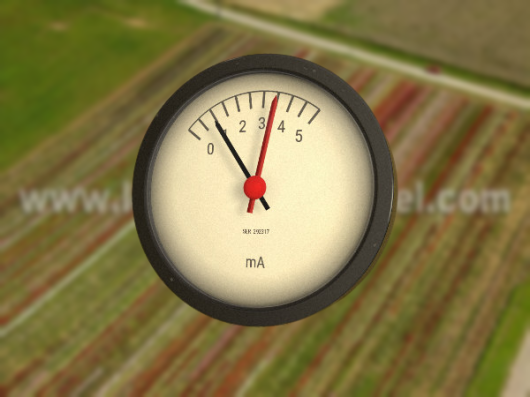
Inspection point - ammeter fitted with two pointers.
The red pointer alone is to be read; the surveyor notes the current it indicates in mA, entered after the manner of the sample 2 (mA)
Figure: 3.5 (mA)
